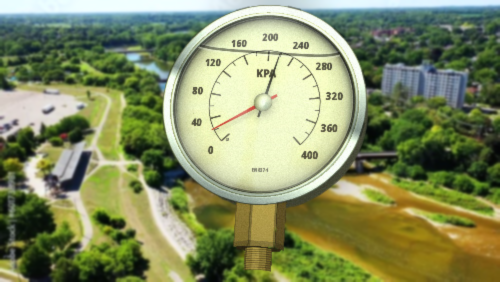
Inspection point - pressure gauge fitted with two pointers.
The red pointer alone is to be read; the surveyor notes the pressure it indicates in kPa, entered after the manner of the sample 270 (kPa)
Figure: 20 (kPa)
